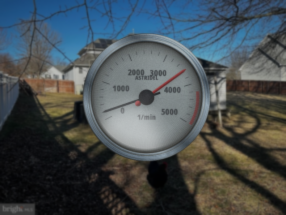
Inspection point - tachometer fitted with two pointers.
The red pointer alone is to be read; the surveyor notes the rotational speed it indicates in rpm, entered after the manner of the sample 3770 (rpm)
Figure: 3600 (rpm)
